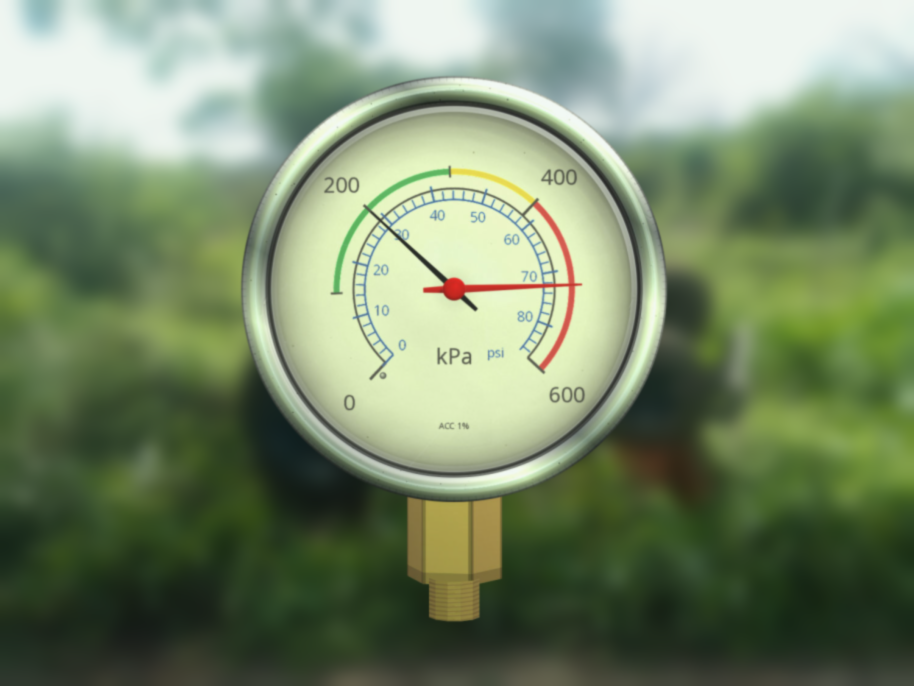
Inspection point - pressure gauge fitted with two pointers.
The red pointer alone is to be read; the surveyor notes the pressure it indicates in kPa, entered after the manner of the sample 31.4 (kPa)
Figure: 500 (kPa)
